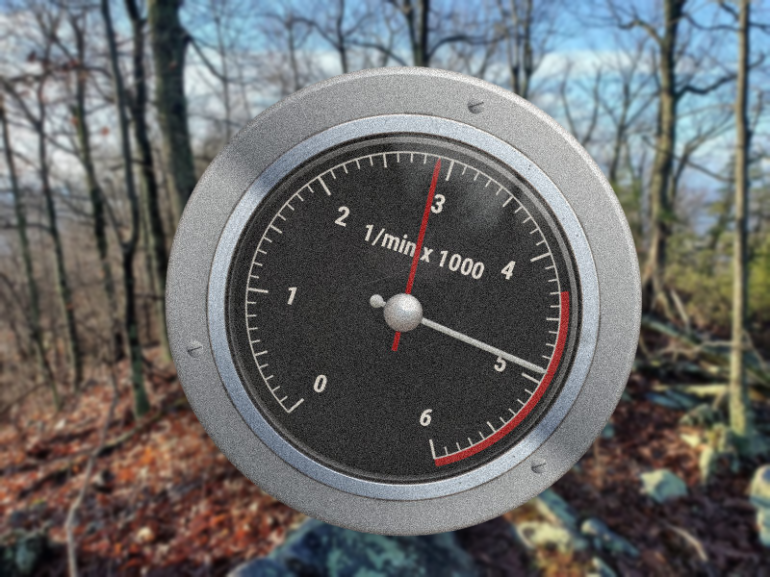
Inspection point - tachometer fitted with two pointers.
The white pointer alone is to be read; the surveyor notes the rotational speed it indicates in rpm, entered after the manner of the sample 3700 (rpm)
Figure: 4900 (rpm)
